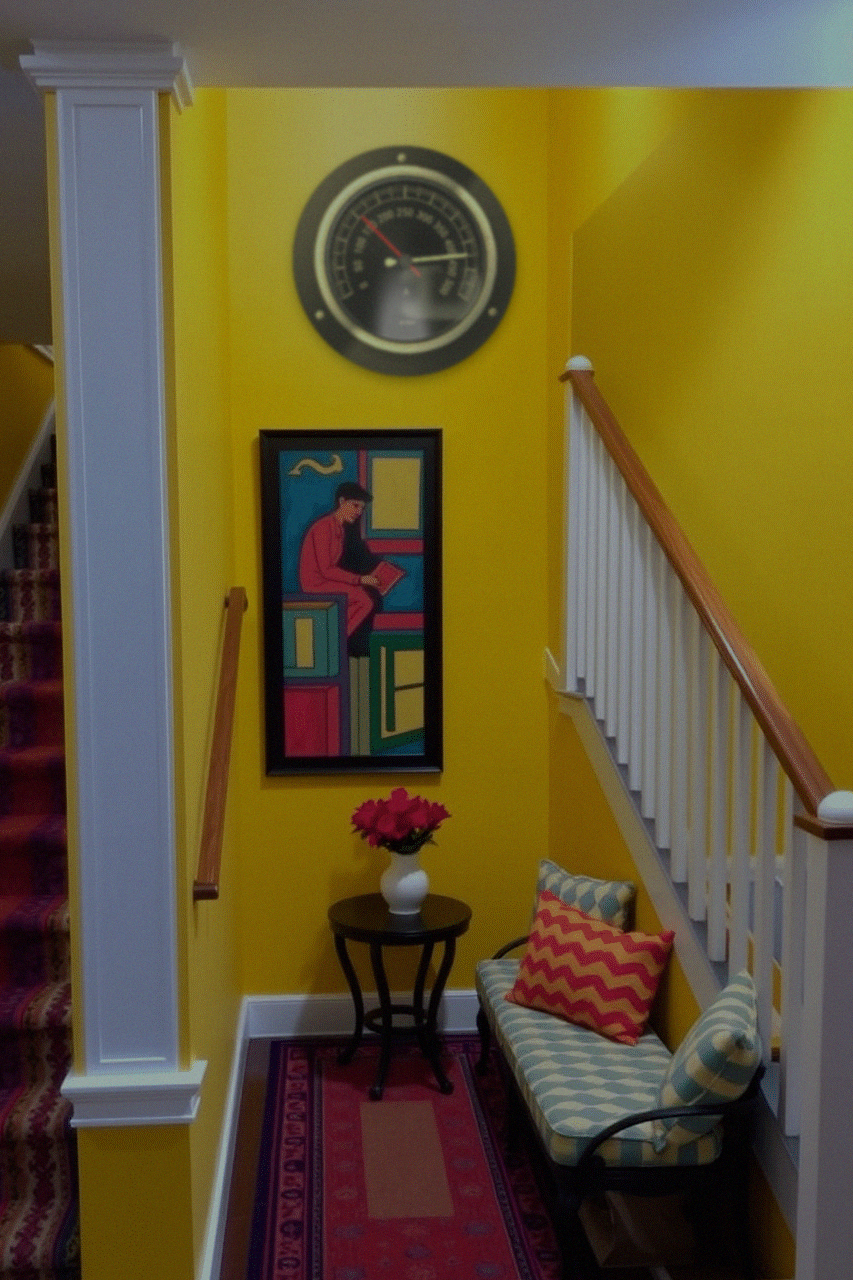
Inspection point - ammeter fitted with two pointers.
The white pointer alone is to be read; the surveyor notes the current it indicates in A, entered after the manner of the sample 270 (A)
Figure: 425 (A)
